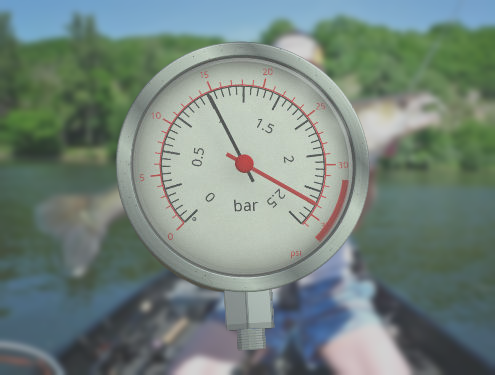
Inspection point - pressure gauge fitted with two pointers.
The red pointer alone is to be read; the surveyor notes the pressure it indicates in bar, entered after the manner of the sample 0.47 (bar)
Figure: 2.35 (bar)
